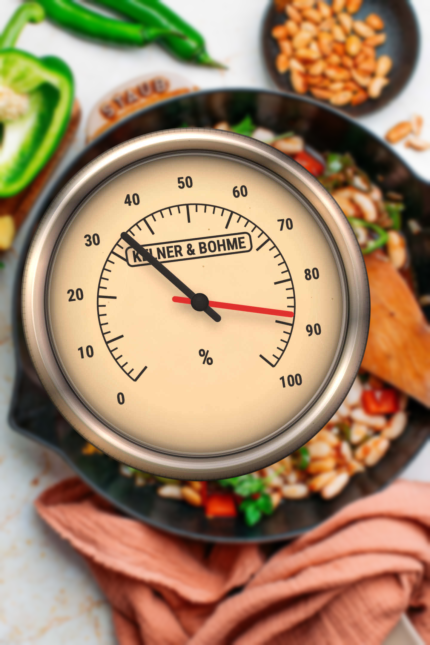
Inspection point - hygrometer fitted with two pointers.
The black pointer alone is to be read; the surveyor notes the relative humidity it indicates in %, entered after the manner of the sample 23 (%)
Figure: 34 (%)
